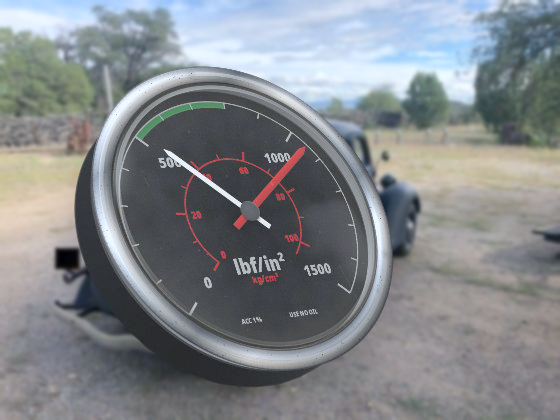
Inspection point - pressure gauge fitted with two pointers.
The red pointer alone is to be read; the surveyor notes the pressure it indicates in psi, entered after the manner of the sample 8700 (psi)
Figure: 1050 (psi)
